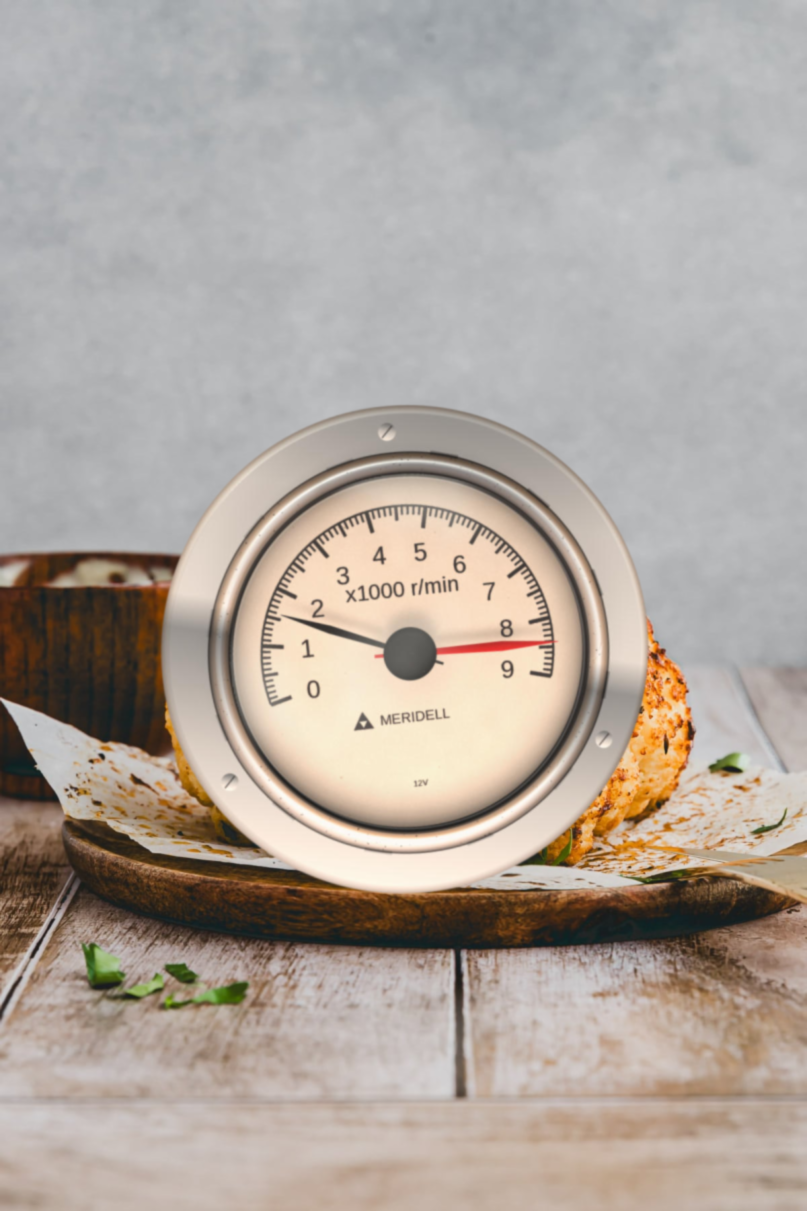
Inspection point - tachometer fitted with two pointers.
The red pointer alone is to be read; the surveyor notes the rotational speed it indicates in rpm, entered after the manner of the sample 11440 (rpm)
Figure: 8400 (rpm)
